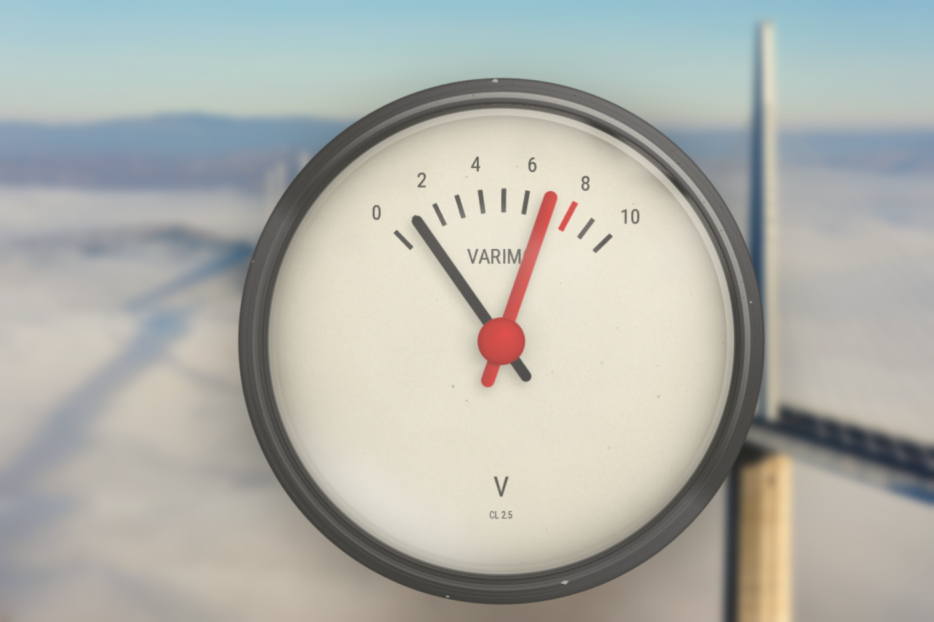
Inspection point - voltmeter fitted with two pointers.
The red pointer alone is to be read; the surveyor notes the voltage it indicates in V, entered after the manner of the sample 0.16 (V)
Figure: 7 (V)
